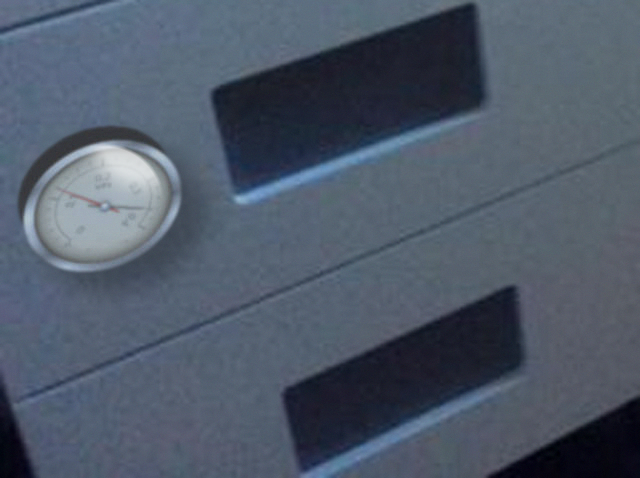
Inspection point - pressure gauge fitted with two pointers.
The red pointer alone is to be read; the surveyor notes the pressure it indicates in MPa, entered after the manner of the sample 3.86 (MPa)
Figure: 0.12 (MPa)
